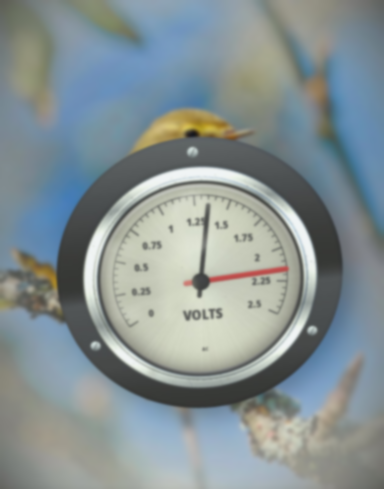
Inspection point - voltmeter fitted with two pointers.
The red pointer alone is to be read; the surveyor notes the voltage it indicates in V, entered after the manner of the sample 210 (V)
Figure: 2.15 (V)
